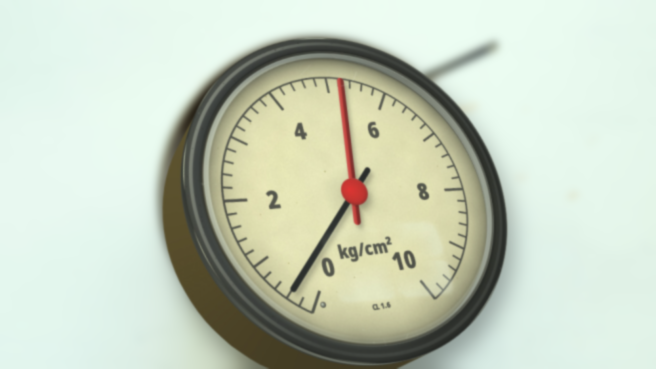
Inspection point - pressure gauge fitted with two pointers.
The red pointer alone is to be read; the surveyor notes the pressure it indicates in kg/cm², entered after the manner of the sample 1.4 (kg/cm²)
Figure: 5.2 (kg/cm²)
